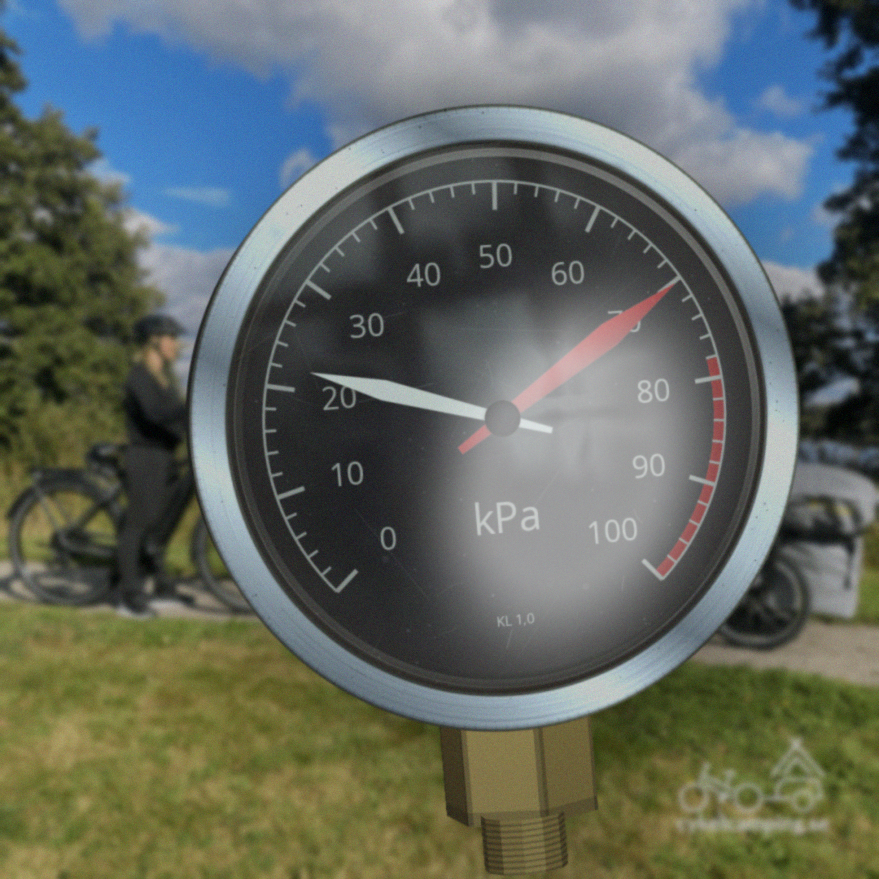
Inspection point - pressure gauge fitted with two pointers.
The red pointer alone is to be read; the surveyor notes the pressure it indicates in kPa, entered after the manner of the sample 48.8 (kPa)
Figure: 70 (kPa)
